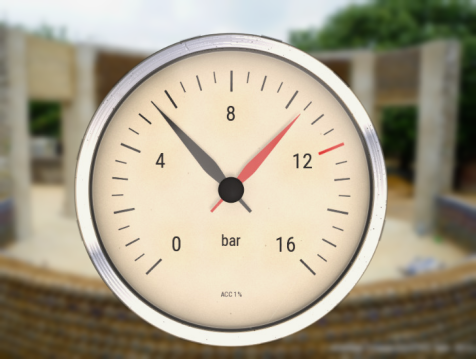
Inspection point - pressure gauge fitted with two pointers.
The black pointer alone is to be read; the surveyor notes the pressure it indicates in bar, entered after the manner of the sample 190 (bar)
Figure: 5.5 (bar)
